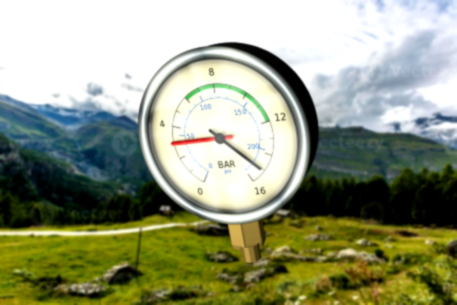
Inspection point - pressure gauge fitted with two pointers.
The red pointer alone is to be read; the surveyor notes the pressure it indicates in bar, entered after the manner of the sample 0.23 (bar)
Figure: 3 (bar)
